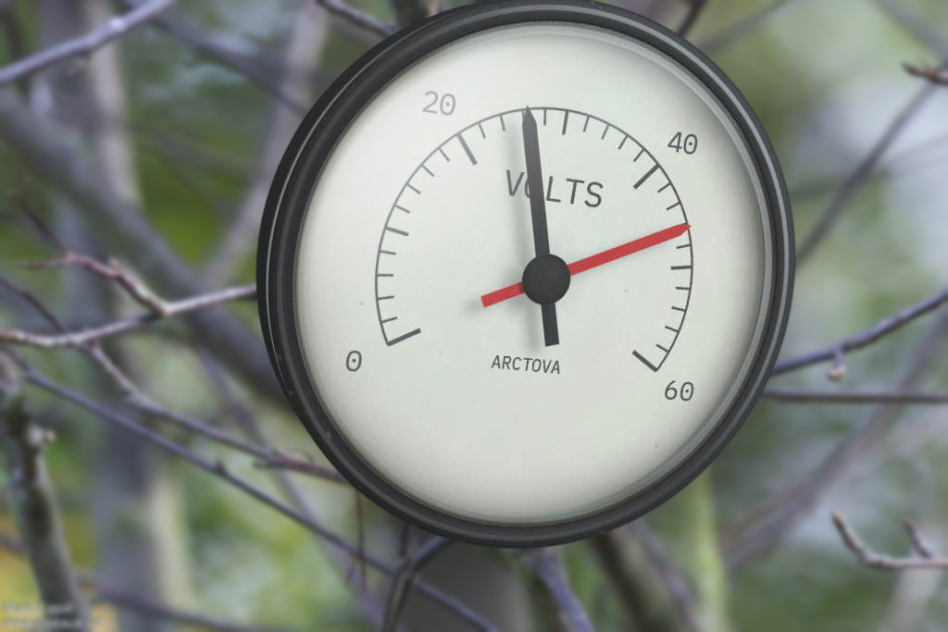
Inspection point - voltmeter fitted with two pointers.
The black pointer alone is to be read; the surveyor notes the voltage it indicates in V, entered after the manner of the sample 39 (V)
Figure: 26 (V)
